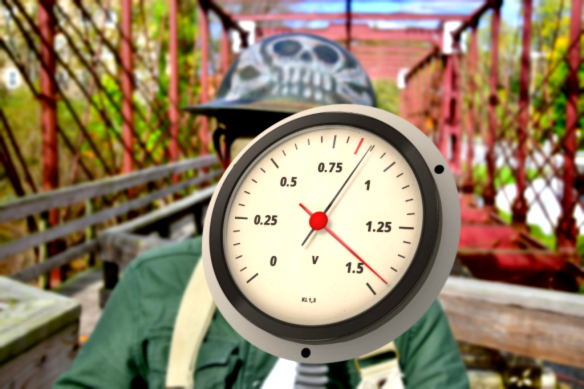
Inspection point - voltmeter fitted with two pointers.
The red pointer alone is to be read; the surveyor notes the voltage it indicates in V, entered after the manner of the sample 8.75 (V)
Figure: 1.45 (V)
